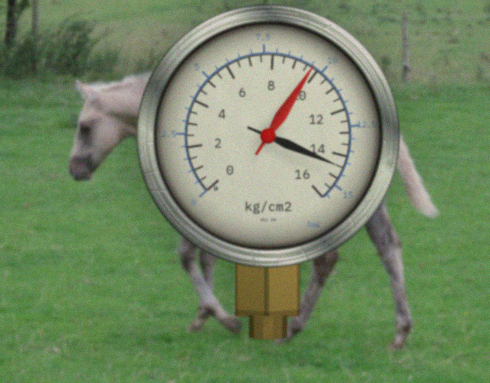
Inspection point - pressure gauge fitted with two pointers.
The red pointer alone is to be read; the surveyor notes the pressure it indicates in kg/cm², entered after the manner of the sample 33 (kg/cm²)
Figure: 9.75 (kg/cm²)
